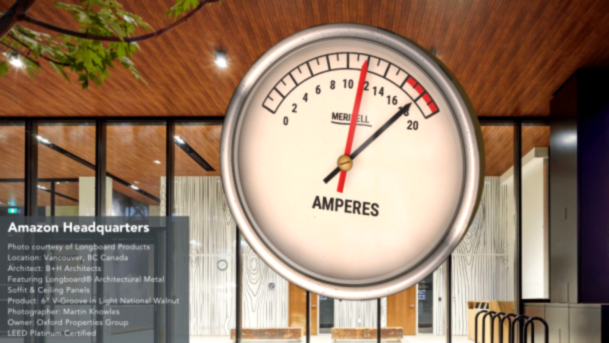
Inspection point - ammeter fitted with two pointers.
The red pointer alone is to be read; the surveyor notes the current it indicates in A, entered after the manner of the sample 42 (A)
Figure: 12 (A)
